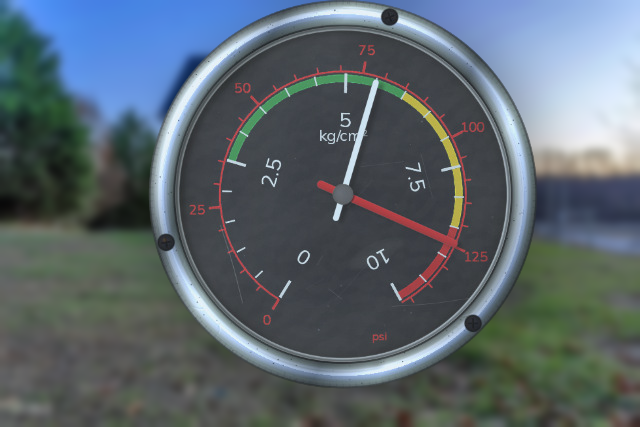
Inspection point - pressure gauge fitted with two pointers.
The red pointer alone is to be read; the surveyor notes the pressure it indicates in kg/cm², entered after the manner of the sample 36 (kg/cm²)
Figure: 8.75 (kg/cm²)
